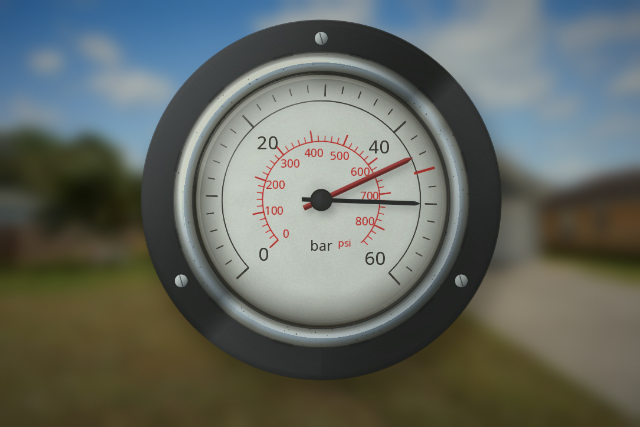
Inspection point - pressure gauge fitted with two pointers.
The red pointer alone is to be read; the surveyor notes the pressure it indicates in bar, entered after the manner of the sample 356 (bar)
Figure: 44 (bar)
